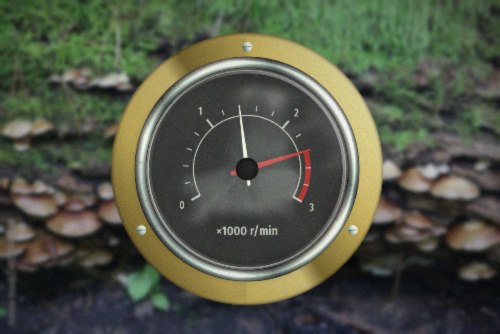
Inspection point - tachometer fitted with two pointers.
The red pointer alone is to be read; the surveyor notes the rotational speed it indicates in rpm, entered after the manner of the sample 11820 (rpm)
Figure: 2400 (rpm)
